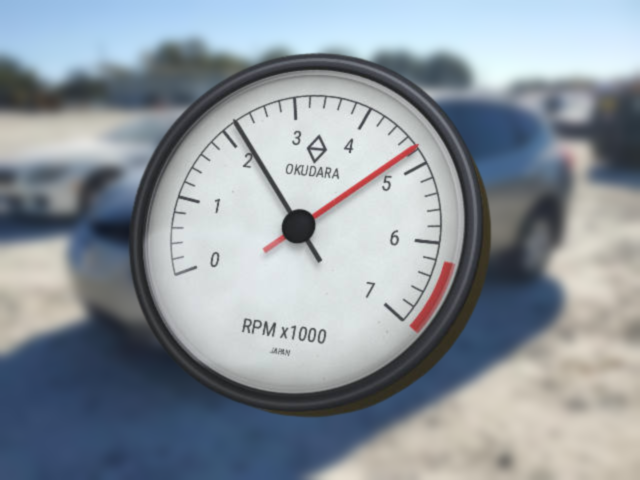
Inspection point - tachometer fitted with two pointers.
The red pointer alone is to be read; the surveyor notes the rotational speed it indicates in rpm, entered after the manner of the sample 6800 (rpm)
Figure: 4800 (rpm)
